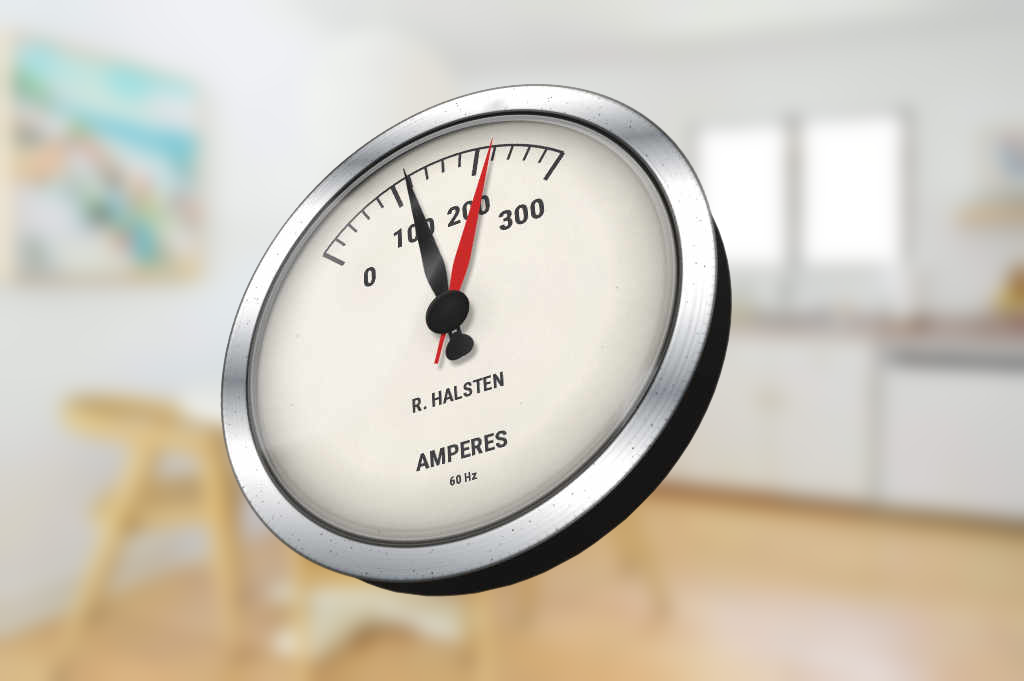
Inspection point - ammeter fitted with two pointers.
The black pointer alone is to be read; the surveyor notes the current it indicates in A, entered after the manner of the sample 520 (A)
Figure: 120 (A)
